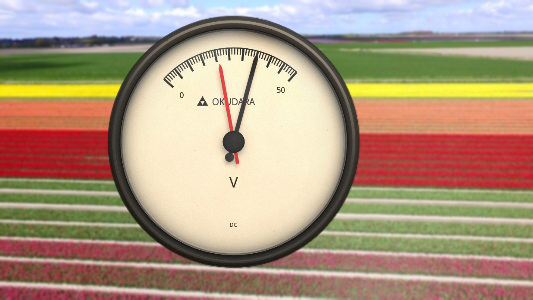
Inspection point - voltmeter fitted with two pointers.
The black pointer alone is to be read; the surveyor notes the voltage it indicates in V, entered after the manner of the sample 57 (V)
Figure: 35 (V)
